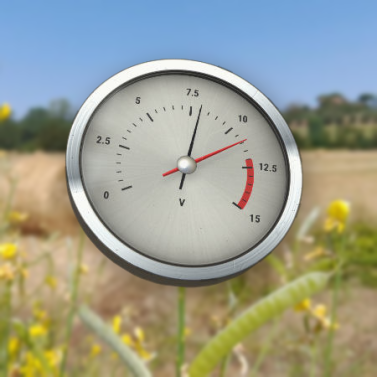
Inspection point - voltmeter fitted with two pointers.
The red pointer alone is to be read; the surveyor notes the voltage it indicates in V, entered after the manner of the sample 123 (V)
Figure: 11 (V)
